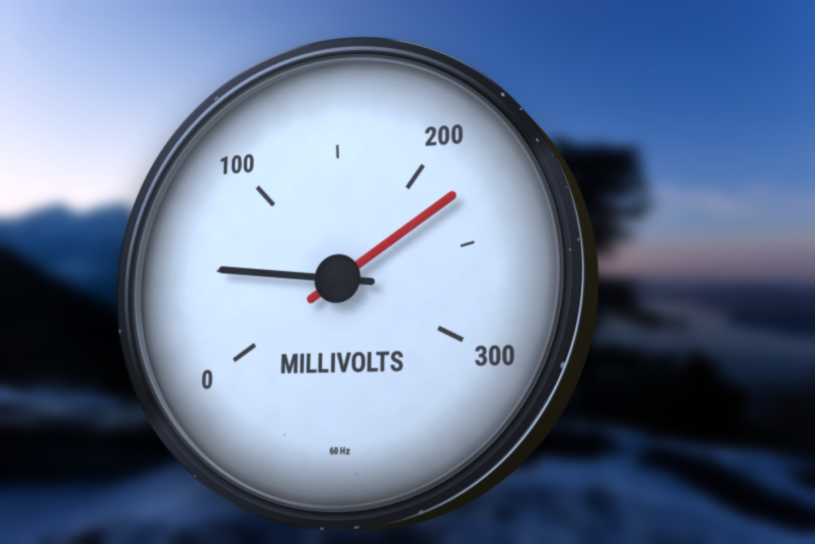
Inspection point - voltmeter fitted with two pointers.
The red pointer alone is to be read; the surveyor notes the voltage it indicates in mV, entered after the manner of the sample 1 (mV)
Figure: 225 (mV)
